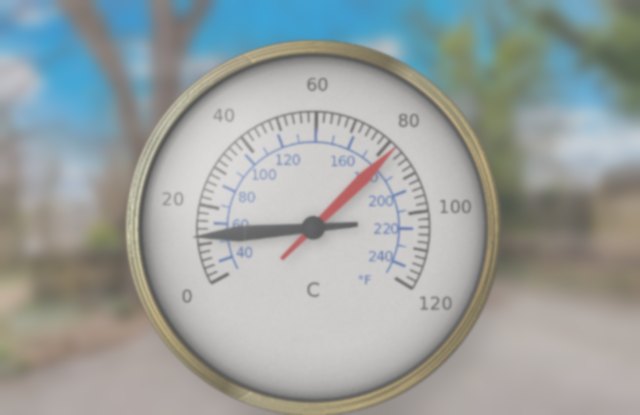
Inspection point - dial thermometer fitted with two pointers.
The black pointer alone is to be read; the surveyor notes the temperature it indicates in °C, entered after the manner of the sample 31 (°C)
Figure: 12 (°C)
